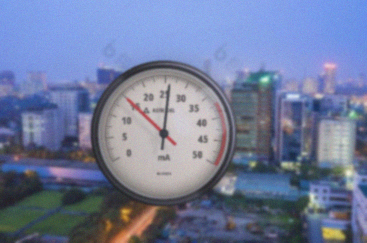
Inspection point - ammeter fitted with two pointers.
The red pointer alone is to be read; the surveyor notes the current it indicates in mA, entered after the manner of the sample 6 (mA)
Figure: 15 (mA)
